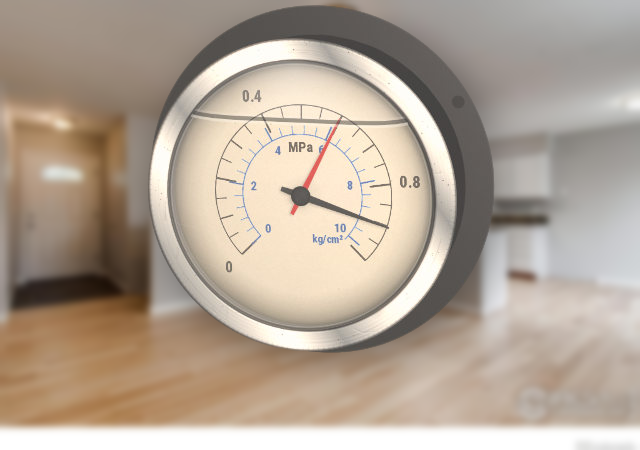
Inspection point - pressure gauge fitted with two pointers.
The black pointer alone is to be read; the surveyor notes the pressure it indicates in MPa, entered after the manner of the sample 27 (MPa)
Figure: 0.9 (MPa)
